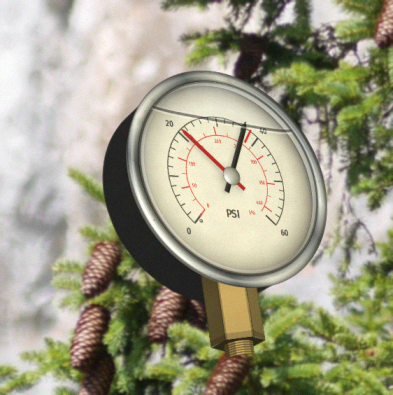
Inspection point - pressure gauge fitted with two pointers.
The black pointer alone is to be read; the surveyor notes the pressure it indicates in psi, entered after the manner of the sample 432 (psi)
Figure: 36 (psi)
